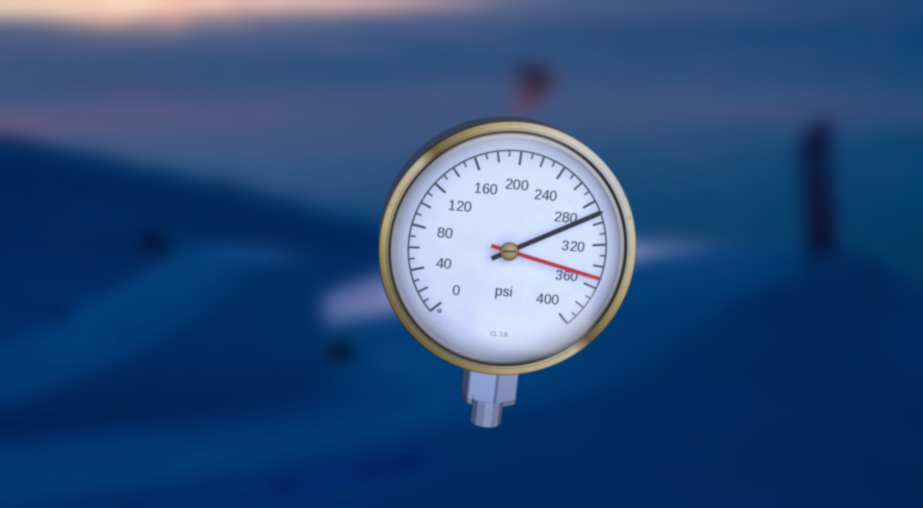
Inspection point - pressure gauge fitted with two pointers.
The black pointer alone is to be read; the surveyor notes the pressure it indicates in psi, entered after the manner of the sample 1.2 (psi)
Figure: 290 (psi)
